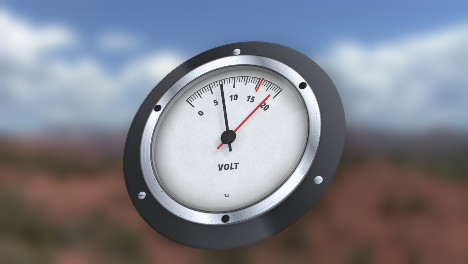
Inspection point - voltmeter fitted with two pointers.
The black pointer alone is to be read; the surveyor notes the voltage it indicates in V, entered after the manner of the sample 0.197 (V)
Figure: 7.5 (V)
